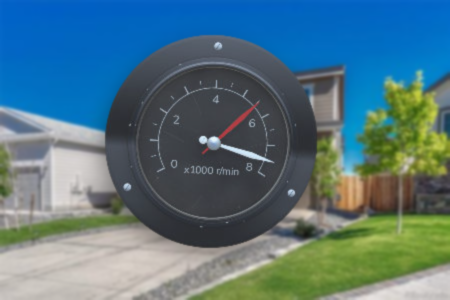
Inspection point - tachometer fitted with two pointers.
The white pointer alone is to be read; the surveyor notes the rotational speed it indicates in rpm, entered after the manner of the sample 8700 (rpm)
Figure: 7500 (rpm)
